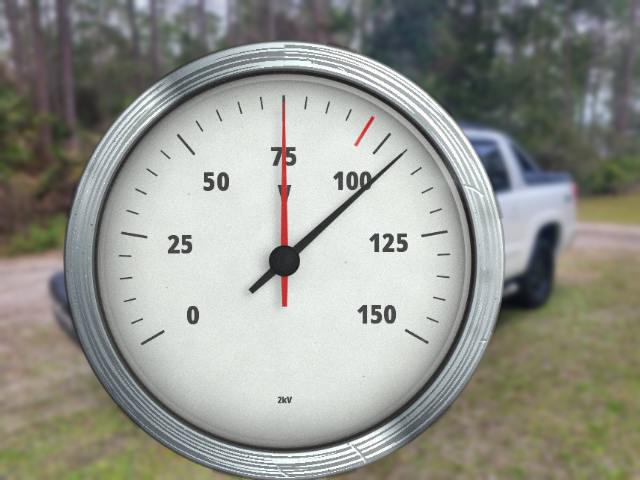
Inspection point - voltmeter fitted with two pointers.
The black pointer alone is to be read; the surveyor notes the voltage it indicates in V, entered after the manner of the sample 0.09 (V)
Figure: 105 (V)
